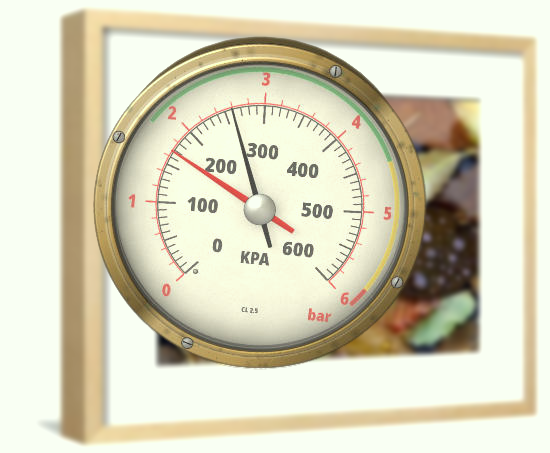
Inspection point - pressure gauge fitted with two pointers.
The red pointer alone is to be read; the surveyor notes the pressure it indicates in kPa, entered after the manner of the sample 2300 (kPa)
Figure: 170 (kPa)
